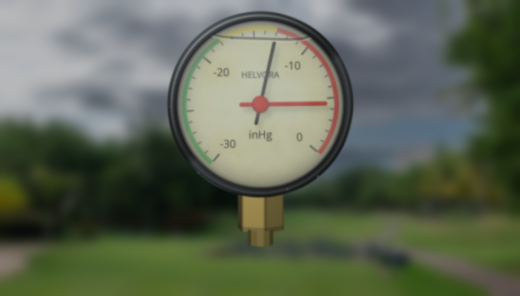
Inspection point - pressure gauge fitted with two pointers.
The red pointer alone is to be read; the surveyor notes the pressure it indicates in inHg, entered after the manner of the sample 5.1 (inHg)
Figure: -4.5 (inHg)
